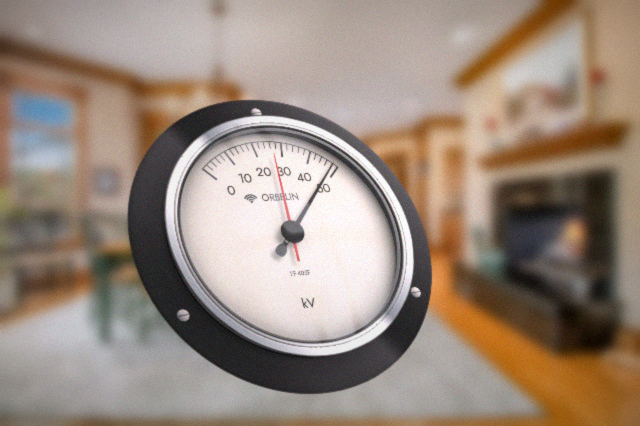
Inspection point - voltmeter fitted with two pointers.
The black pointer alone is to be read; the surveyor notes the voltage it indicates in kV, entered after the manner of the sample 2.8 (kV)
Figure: 48 (kV)
